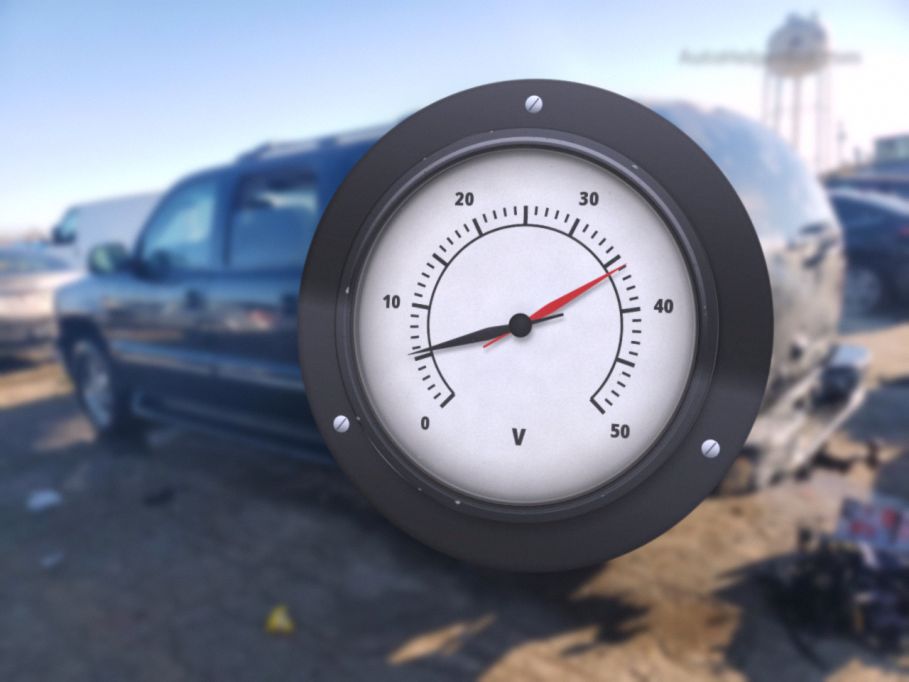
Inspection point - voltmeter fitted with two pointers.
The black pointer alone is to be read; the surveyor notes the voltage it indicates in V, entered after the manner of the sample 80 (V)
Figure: 5.5 (V)
